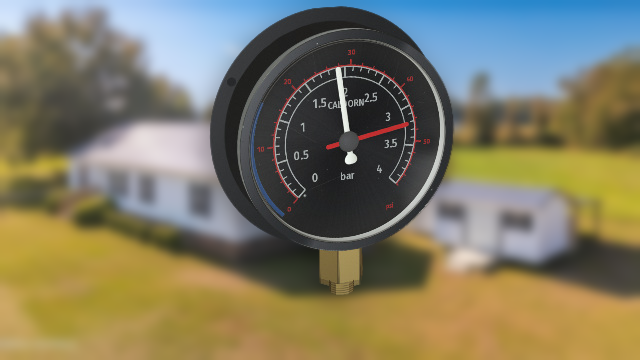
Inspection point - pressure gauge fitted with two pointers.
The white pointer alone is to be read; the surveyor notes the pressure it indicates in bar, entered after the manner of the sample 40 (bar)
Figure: 1.9 (bar)
